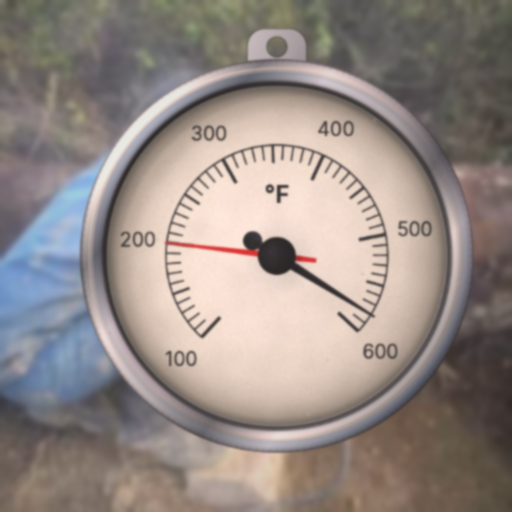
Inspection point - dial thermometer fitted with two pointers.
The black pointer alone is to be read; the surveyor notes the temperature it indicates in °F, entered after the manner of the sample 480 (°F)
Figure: 580 (°F)
